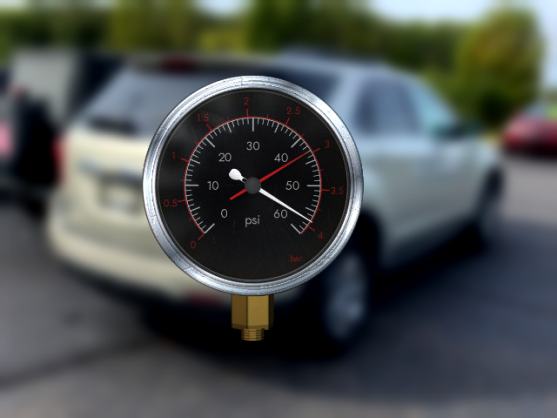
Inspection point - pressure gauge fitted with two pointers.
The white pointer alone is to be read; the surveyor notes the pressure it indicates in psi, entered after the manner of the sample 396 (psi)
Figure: 57 (psi)
